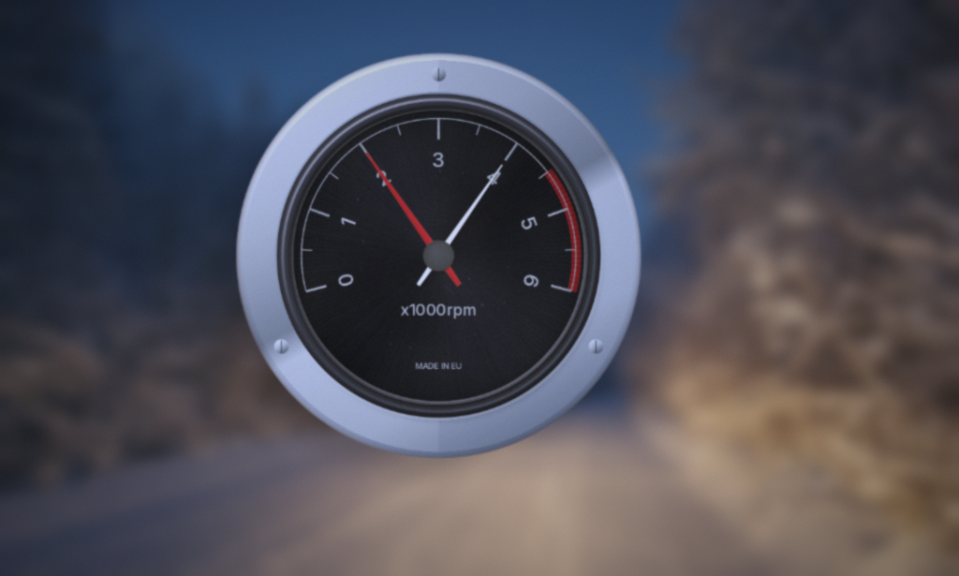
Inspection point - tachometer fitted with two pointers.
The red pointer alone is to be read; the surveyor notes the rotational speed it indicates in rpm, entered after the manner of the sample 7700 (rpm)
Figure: 2000 (rpm)
